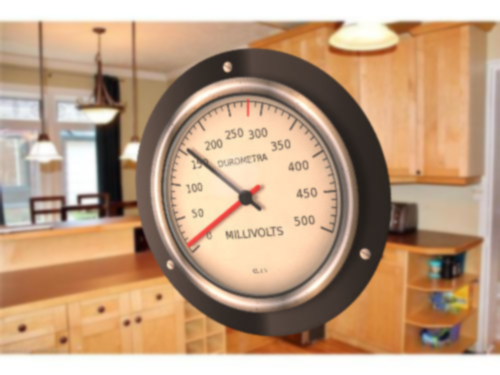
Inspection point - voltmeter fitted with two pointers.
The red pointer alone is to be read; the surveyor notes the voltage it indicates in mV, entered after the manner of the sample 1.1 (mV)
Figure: 10 (mV)
